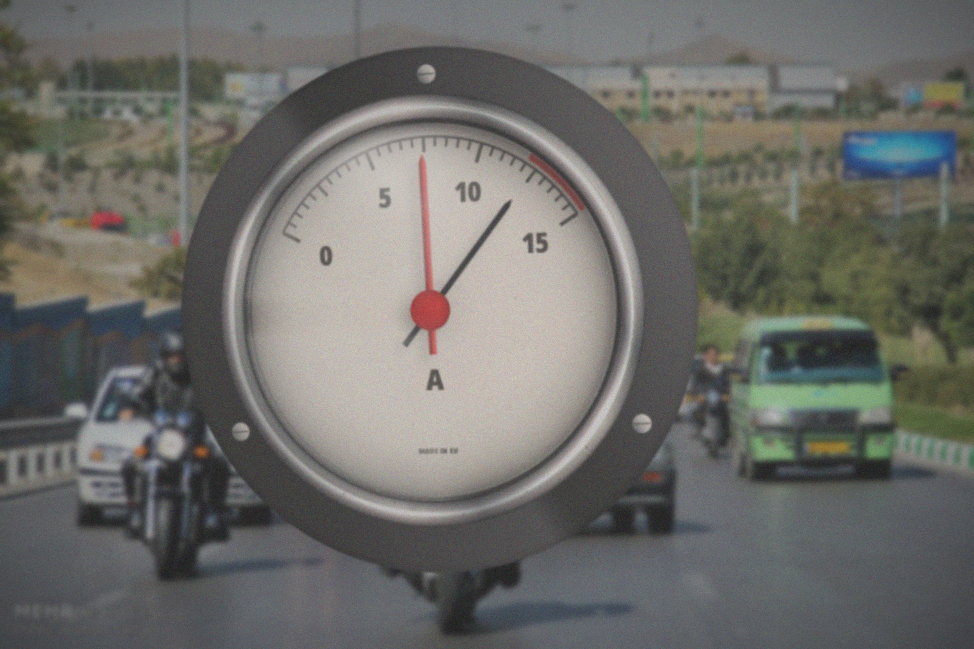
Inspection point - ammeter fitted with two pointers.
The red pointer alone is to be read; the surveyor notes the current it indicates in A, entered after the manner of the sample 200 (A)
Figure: 7.5 (A)
